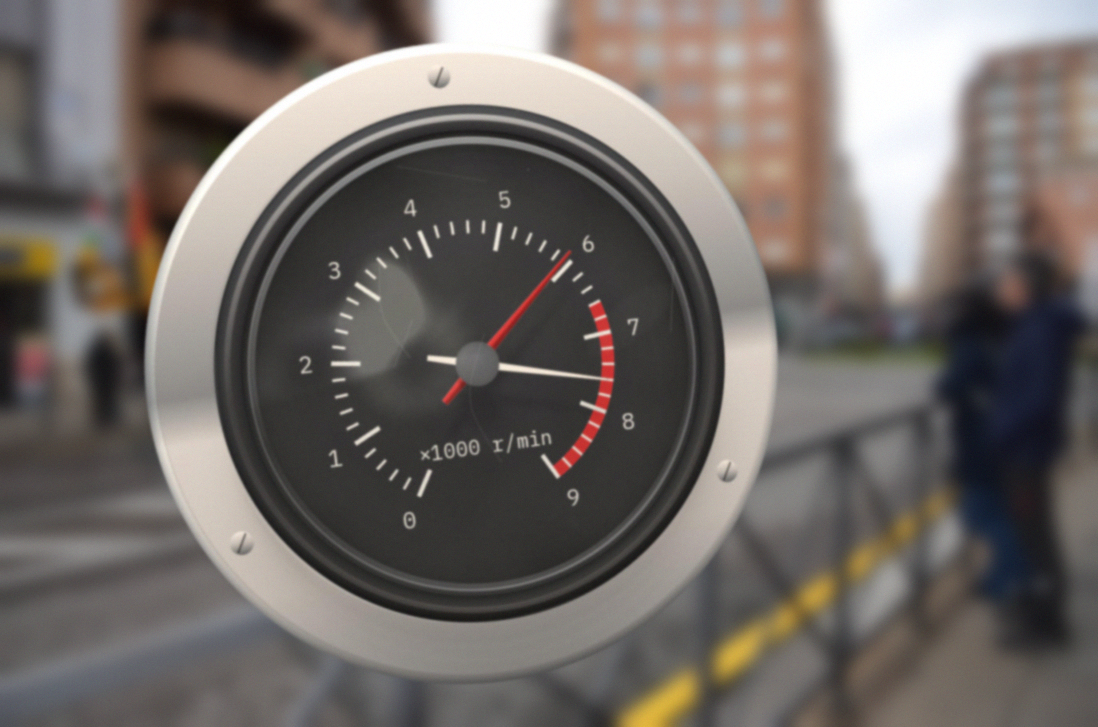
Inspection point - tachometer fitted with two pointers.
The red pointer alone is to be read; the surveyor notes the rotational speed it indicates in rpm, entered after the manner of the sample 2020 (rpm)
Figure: 5900 (rpm)
